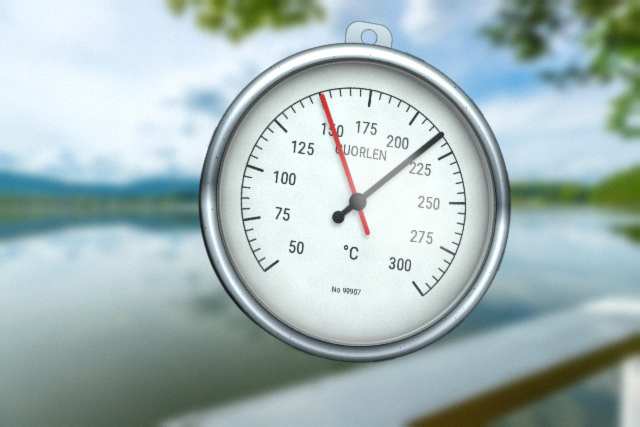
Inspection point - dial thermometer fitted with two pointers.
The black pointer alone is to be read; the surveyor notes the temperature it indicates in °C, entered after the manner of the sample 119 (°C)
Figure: 215 (°C)
